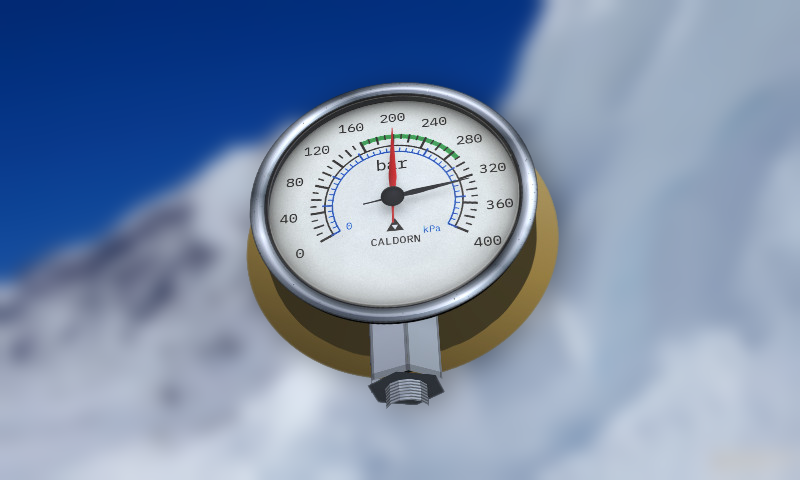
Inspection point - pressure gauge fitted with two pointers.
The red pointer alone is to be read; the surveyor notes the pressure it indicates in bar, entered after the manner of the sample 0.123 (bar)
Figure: 200 (bar)
